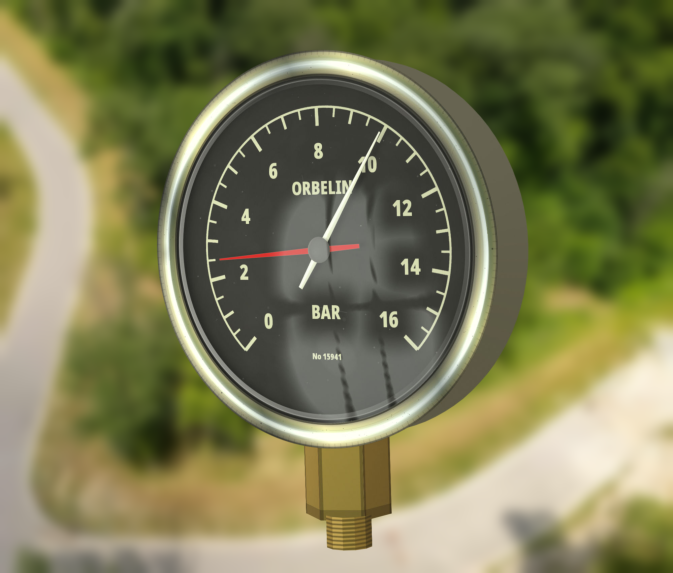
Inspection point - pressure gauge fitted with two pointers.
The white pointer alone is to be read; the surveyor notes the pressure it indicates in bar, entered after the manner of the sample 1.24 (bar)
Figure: 10 (bar)
